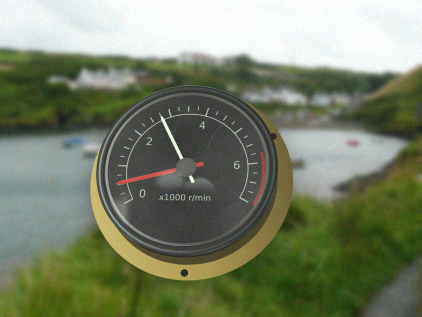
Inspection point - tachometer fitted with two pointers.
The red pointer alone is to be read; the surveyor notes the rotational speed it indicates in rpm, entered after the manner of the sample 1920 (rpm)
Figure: 500 (rpm)
